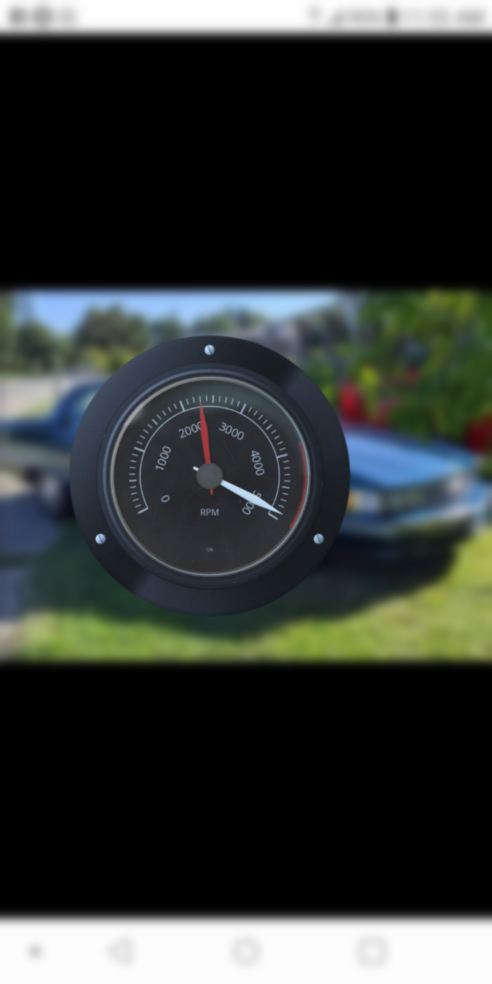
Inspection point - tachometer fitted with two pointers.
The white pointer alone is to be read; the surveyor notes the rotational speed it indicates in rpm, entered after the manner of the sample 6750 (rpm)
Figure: 4900 (rpm)
